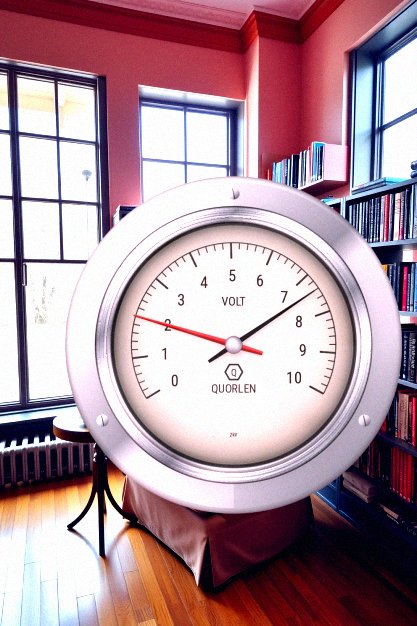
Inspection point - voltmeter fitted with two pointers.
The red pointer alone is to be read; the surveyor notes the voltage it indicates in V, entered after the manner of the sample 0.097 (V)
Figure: 2 (V)
